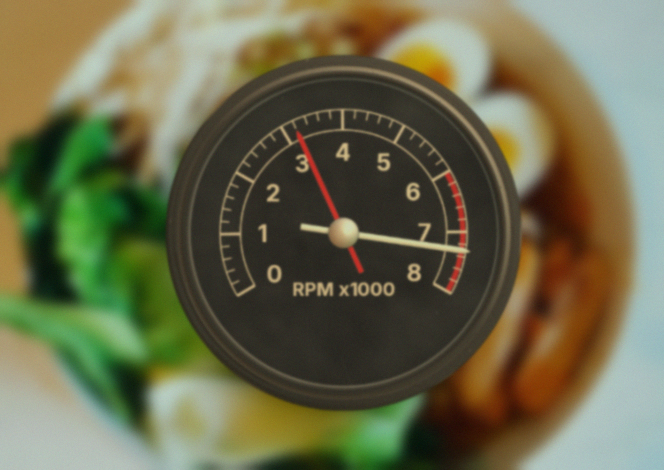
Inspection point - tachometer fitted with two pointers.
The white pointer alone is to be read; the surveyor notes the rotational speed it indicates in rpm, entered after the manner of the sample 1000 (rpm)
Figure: 7300 (rpm)
